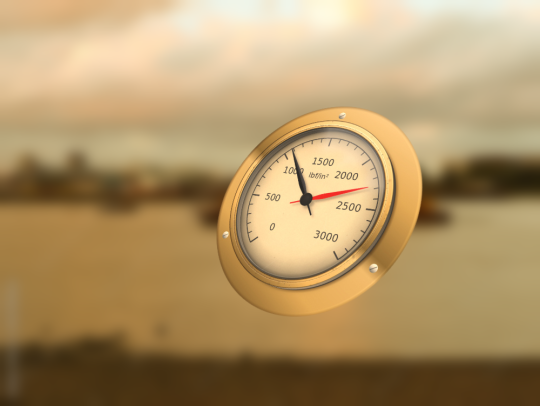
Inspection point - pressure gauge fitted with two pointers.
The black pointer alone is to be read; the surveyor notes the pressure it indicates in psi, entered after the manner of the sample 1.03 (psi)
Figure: 1100 (psi)
